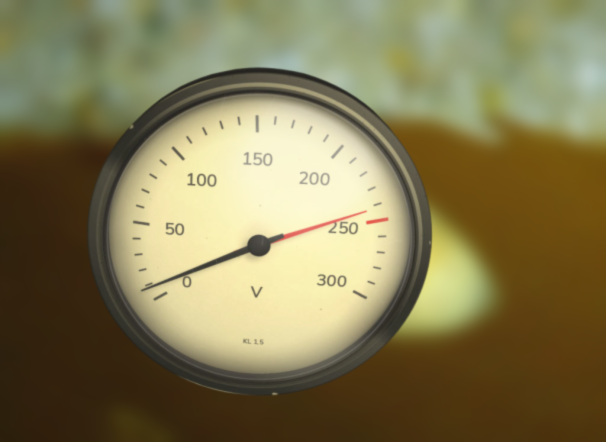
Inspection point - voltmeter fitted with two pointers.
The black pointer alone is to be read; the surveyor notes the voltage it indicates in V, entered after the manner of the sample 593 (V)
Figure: 10 (V)
